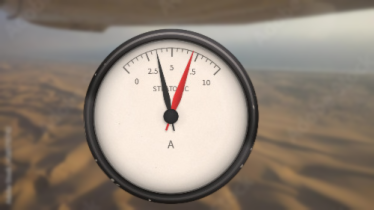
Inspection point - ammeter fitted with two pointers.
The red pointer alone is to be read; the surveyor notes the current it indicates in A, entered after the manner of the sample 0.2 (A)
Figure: 7 (A)
